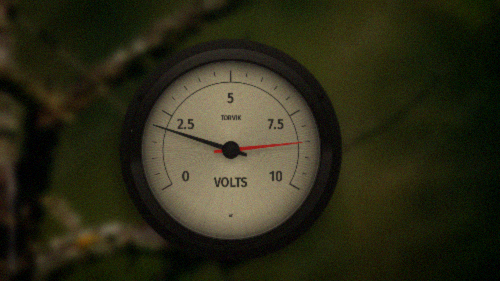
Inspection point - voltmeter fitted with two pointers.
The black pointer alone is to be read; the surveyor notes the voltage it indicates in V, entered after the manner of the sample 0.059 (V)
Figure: 2 (V)
